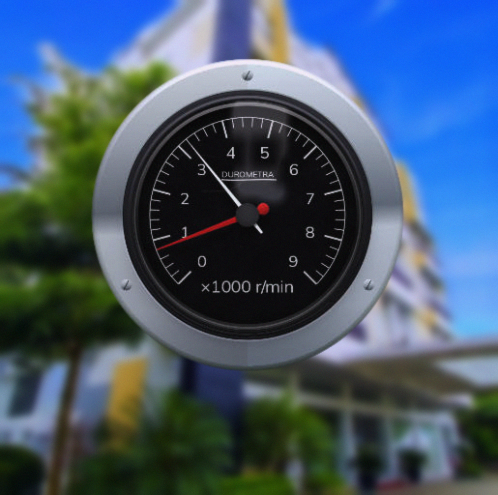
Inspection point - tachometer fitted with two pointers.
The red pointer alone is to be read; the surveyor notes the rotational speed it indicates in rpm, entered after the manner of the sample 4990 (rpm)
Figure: 800 (rpm)
